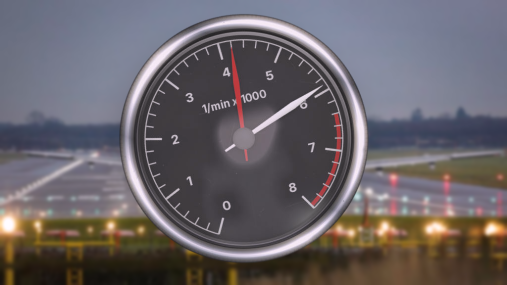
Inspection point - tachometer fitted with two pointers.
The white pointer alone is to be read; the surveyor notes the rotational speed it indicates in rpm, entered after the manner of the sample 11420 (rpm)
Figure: 5900 (rpm)
